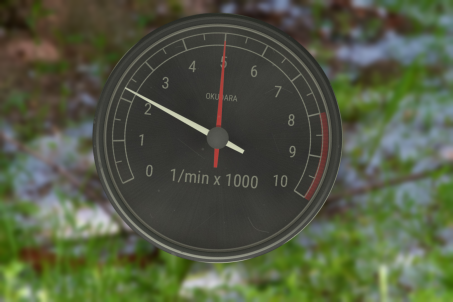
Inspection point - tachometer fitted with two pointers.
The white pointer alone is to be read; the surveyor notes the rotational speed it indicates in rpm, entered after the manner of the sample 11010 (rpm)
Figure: 2250 (rpm)
